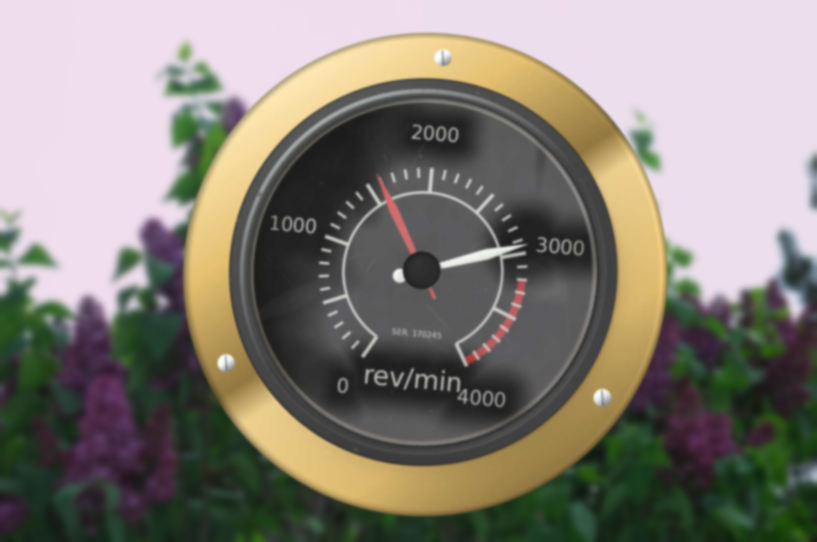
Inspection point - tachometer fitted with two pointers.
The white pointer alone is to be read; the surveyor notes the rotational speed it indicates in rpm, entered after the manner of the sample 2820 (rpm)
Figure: 2950 (rpm)
